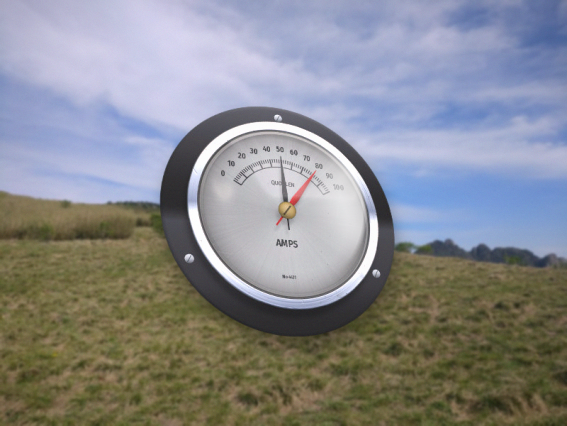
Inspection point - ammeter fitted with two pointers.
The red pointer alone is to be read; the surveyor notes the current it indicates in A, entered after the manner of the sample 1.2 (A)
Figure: 80 (A)
